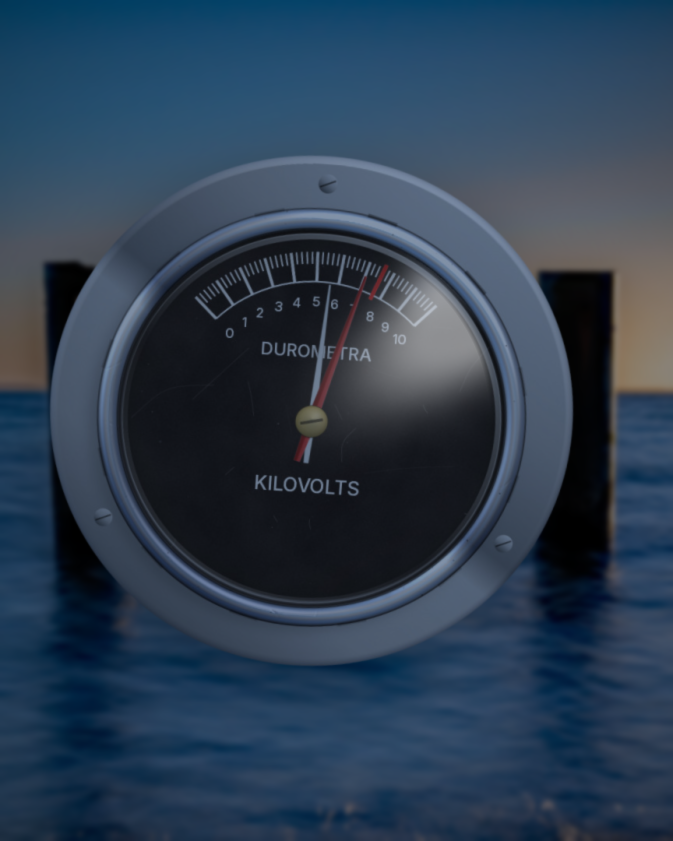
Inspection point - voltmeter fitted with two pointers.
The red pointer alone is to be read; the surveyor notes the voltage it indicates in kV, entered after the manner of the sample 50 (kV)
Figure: 7 (kV)
